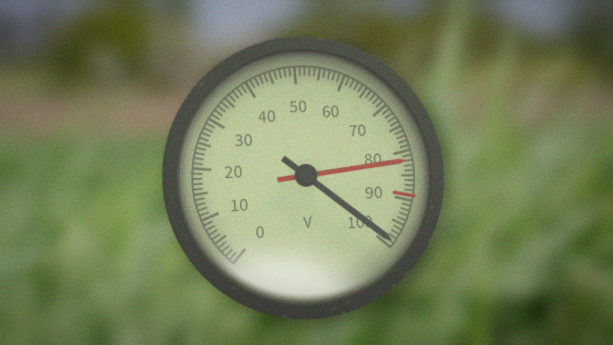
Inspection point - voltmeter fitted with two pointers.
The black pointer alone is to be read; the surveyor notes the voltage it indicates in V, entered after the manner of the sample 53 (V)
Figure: 99 (V)
